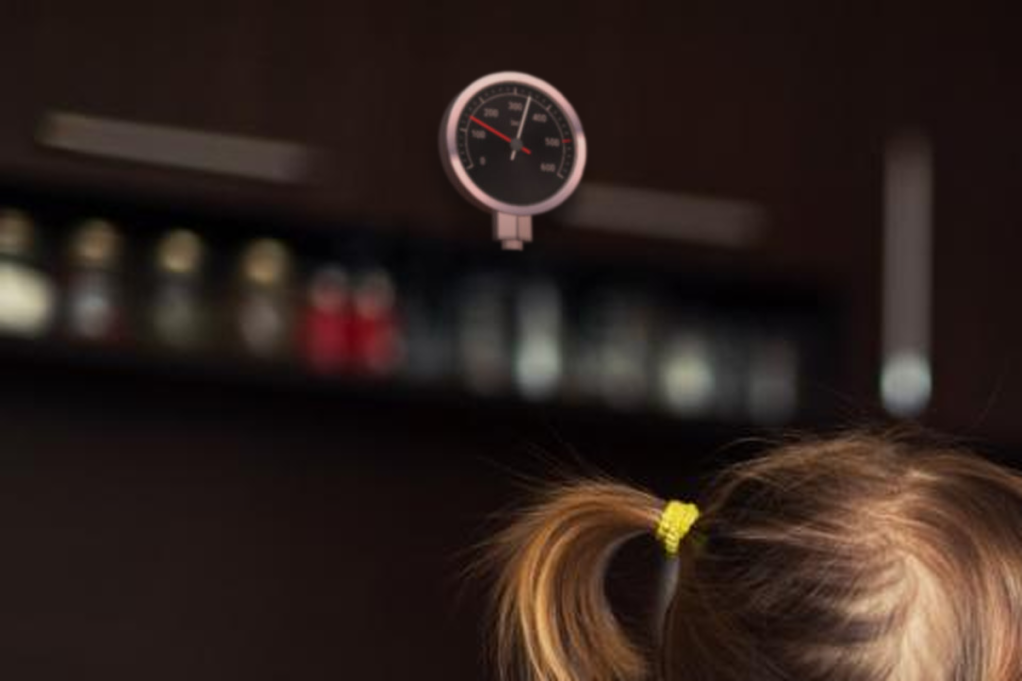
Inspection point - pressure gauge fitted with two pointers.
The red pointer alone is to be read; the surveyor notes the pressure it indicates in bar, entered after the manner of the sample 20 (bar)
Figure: 140 (bar)
